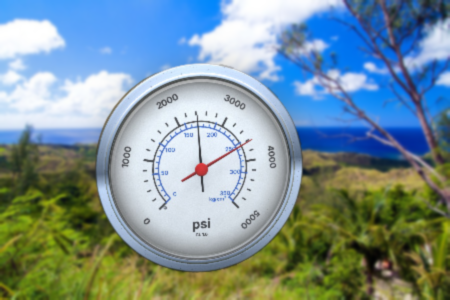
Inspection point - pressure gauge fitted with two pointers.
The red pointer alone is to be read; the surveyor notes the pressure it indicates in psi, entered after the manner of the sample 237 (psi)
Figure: 3600 (psi)
